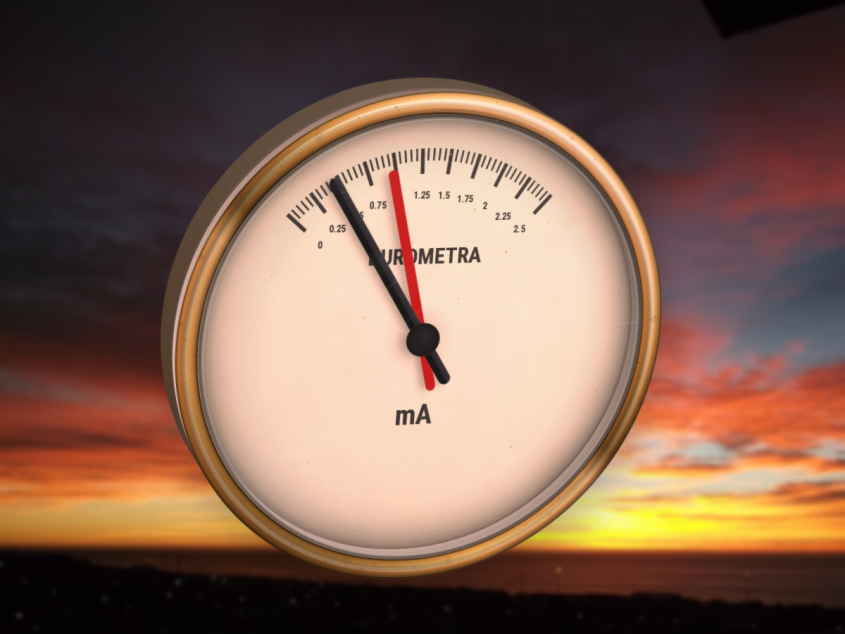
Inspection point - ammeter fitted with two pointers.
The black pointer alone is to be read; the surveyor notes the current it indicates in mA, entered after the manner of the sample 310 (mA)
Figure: 0.45 (mA)
